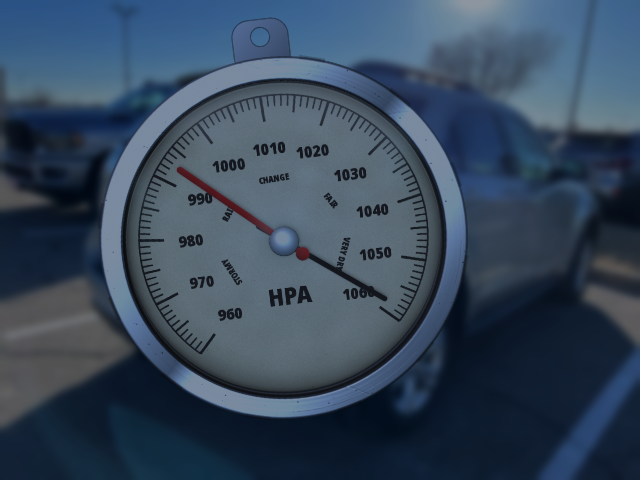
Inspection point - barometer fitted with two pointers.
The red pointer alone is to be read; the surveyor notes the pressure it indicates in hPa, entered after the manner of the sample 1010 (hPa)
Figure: 993 (hPa)
